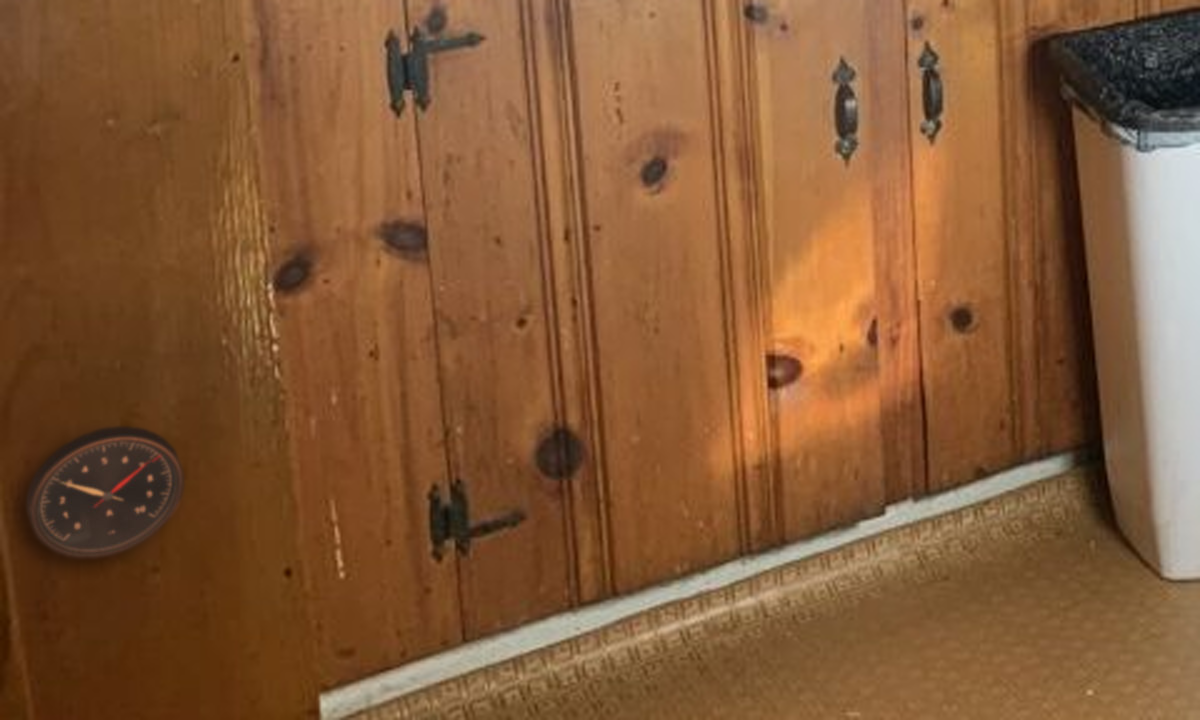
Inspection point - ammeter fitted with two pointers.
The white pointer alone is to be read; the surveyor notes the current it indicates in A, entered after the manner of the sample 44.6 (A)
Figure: 3 (A)
